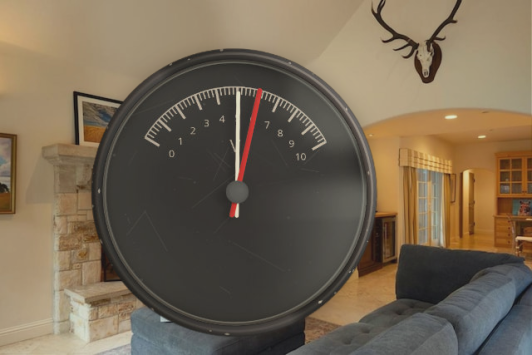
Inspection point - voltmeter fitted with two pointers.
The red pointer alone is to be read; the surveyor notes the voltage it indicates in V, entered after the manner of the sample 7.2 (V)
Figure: 6 (V)
